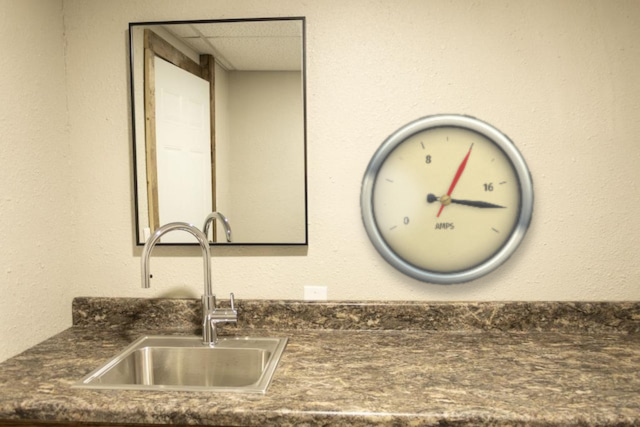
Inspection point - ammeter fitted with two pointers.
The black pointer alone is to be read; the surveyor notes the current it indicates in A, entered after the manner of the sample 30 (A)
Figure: 18 (A)
